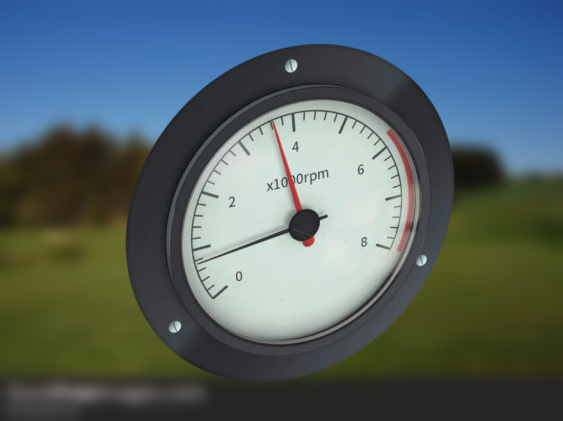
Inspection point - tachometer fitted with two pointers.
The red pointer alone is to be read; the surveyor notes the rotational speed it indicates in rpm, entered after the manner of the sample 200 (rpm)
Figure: 3600 (rpm)
